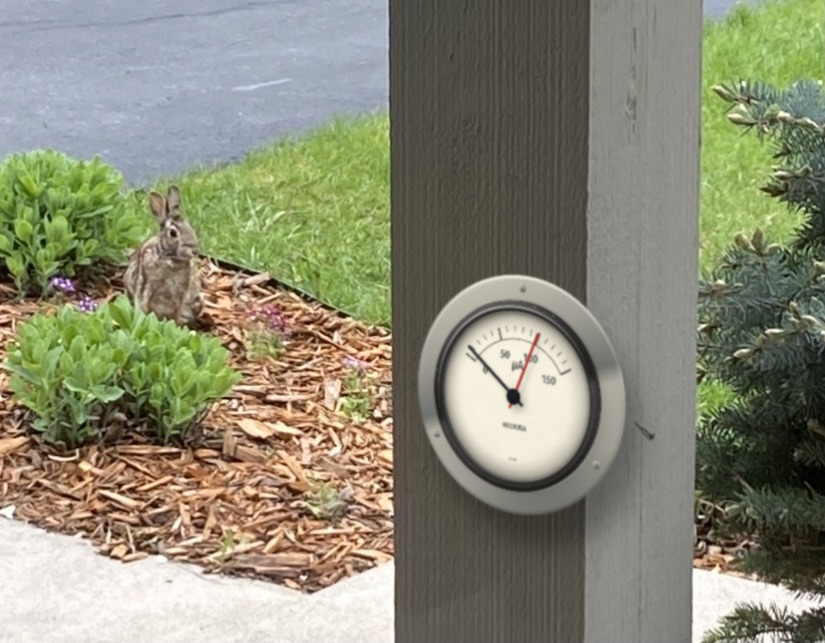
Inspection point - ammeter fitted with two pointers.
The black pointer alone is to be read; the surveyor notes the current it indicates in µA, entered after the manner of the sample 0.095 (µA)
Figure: 10 (µA)
